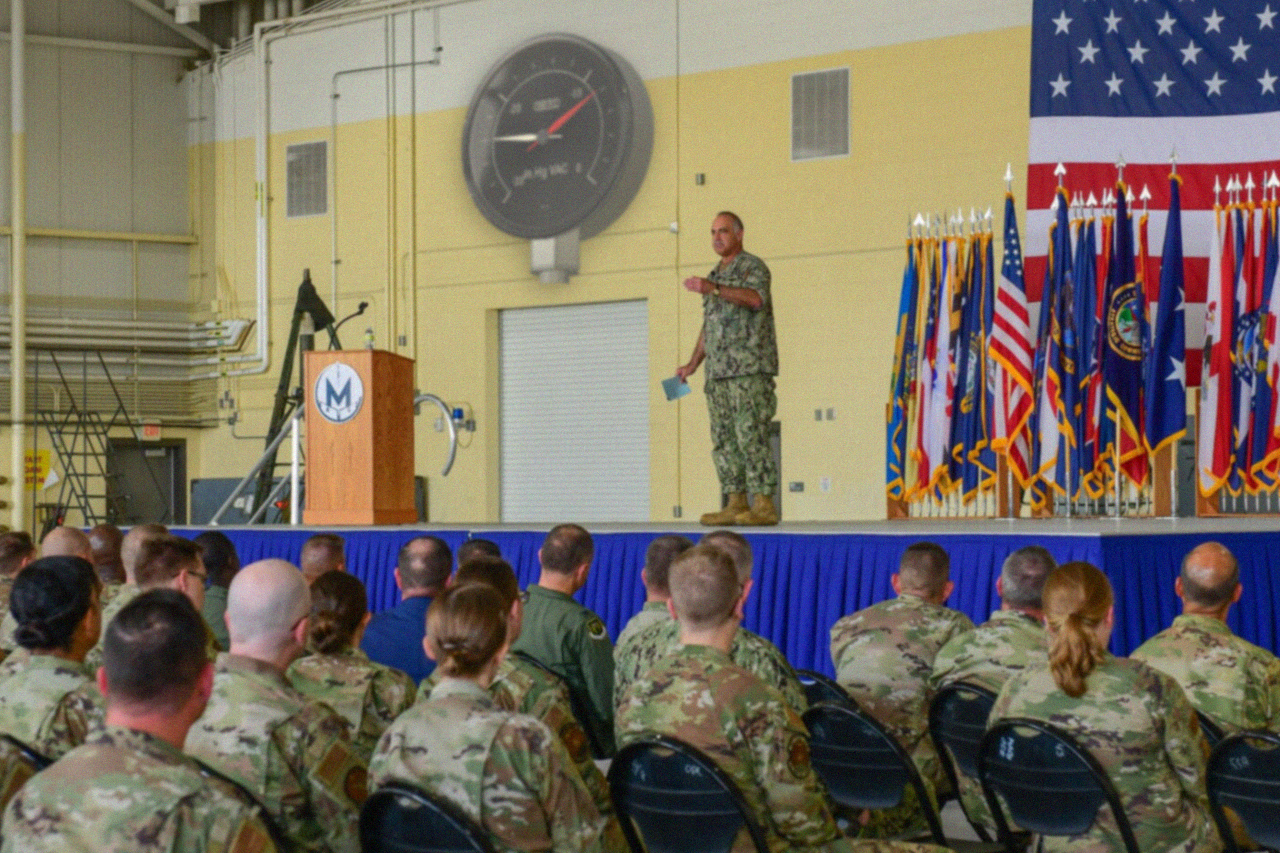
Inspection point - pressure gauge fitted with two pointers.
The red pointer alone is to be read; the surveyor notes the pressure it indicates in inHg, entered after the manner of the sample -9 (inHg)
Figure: -8 (inHg)
